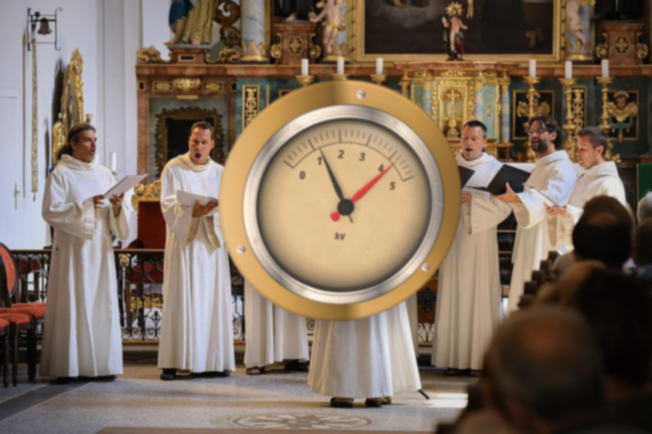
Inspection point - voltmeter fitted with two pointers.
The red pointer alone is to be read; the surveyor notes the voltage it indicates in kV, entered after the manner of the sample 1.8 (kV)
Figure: 4.2 (kV)
